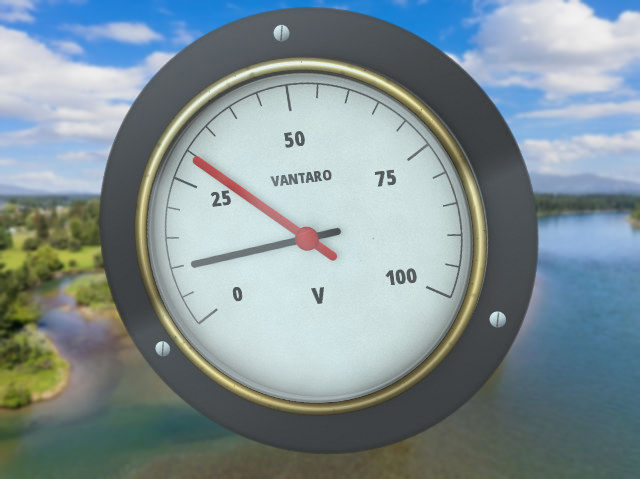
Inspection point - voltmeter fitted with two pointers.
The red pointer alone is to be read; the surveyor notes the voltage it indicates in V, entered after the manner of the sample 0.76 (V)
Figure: 30 (V)
